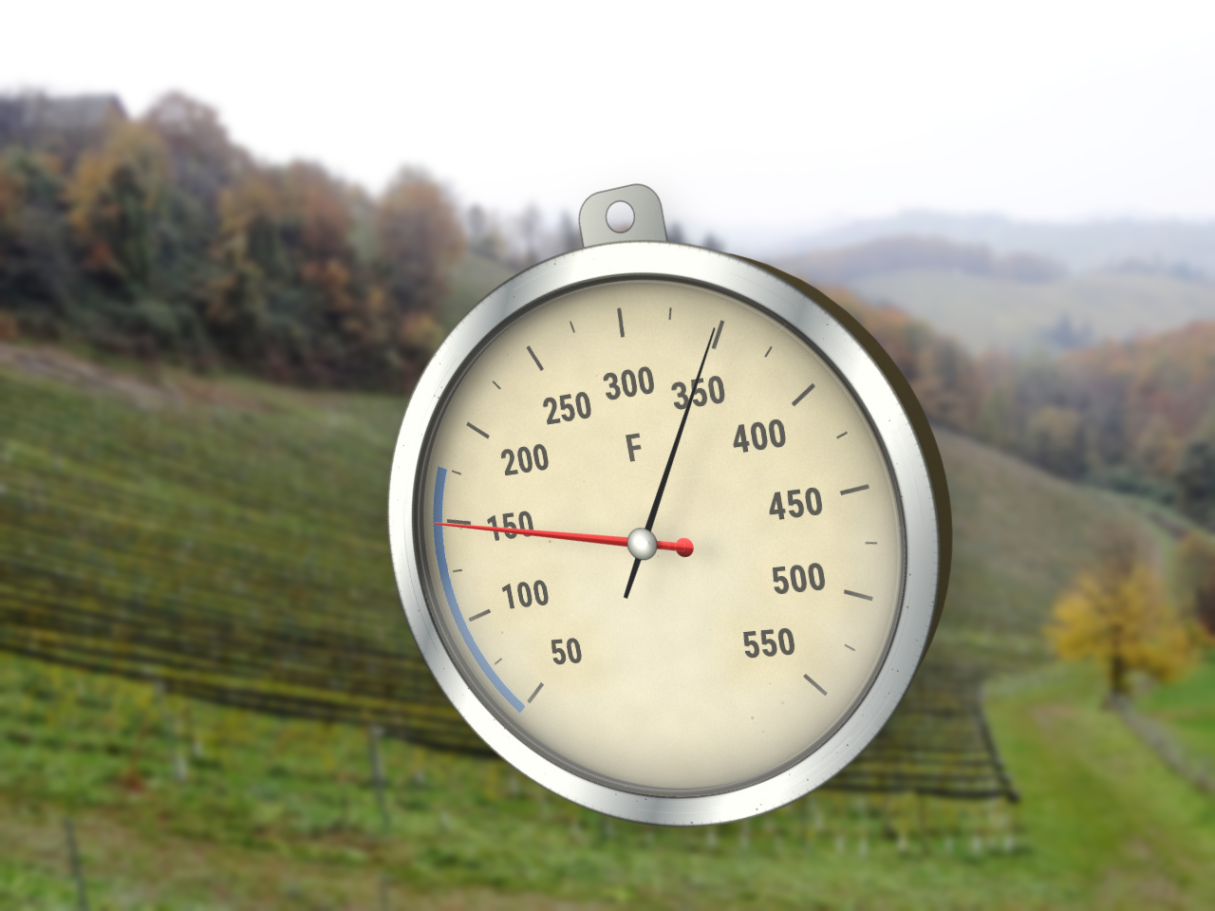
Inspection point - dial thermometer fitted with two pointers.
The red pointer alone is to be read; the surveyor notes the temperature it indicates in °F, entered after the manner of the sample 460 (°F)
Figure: 150 (°F)
